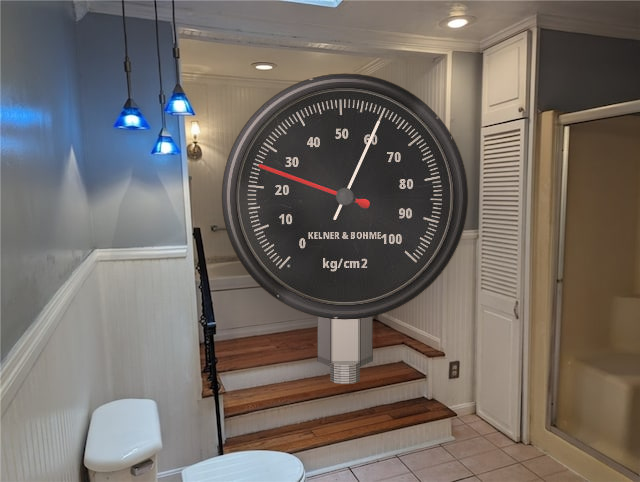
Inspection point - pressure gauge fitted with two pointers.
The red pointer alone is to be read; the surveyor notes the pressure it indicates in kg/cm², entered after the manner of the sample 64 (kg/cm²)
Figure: 25 (kg/cm²)
